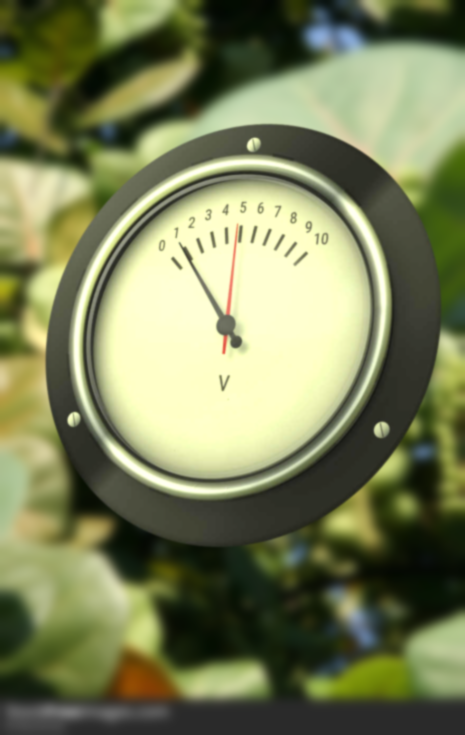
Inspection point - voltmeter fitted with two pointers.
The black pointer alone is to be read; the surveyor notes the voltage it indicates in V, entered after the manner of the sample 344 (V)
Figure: 1 (V)
